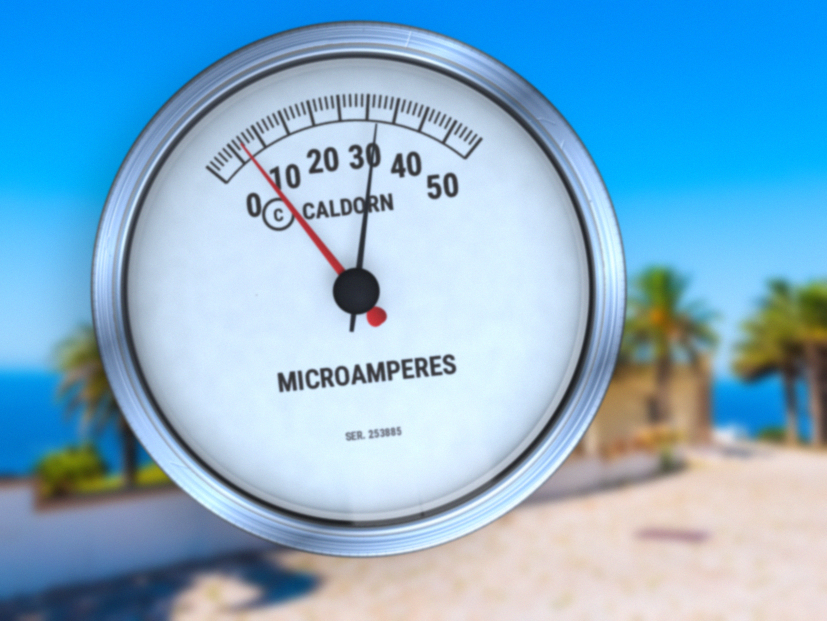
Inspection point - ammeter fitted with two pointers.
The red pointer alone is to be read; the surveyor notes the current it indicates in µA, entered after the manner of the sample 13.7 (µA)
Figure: 7 (µA)
